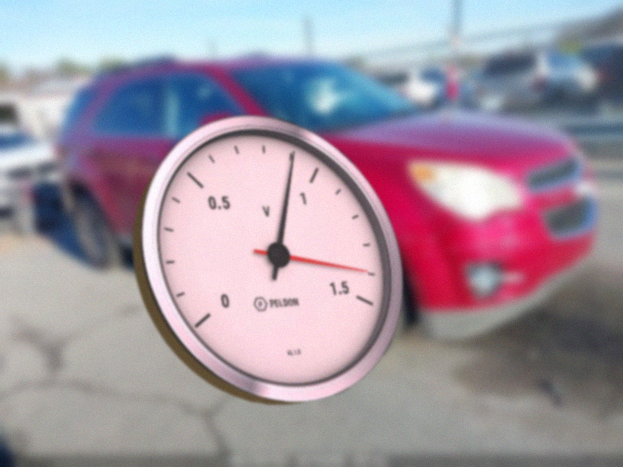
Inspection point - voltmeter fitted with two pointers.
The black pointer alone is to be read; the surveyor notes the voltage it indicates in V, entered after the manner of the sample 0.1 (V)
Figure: 0.9 (V)
